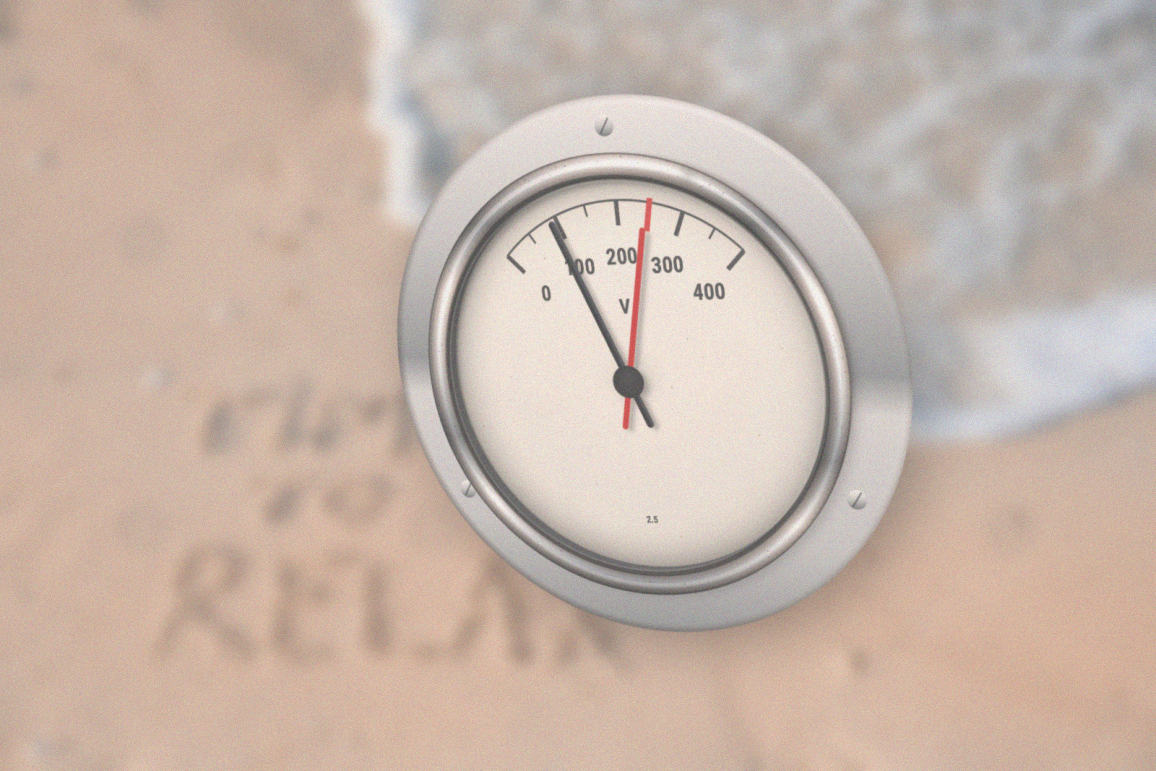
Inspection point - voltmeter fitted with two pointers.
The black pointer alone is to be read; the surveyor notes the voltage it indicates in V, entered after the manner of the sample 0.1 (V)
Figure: 100 (V)
